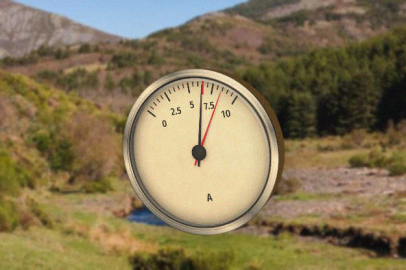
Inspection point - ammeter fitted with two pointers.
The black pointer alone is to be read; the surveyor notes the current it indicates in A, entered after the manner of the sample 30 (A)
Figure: 6.5 (A)
